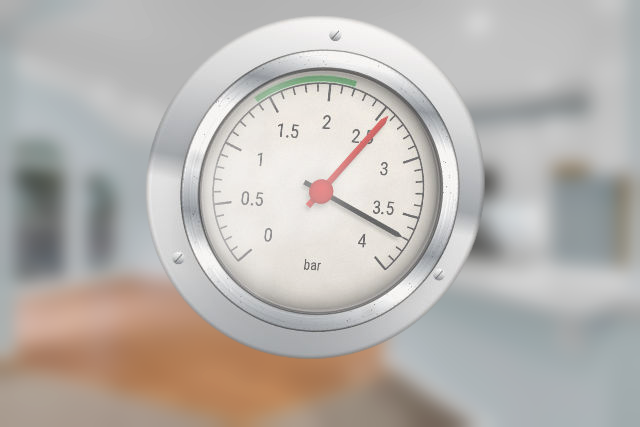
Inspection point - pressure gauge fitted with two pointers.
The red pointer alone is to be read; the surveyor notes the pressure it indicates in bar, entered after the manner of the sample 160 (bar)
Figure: 2.55 (bar)
